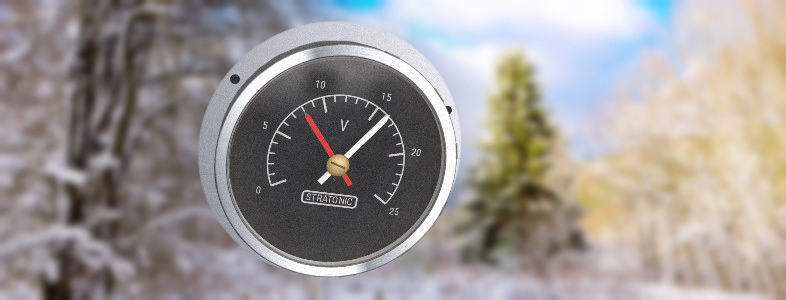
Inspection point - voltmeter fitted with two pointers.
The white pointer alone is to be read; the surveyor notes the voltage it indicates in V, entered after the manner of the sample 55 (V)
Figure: 16 (V)
